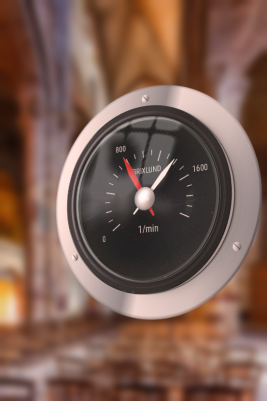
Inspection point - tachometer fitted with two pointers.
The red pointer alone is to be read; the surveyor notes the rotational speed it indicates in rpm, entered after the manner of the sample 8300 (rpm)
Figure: 800 (rpm)
